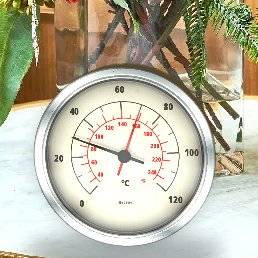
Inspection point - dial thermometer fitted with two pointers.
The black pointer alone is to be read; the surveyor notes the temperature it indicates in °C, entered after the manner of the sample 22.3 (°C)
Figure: 30 (°C)
